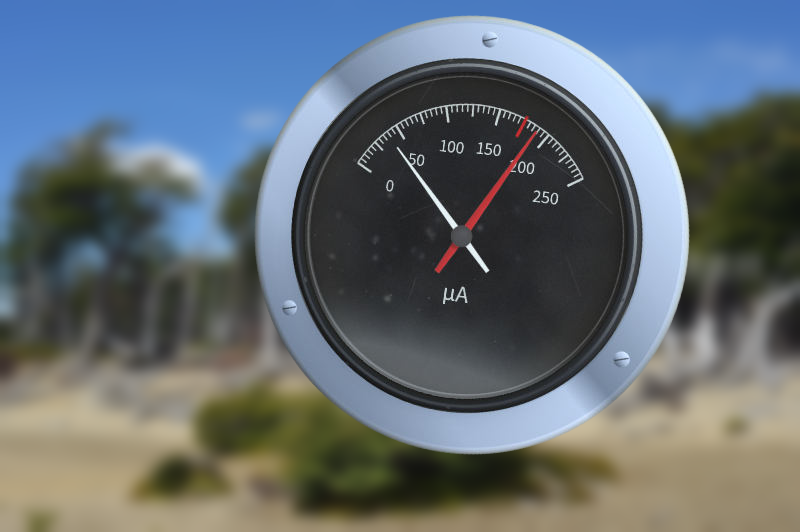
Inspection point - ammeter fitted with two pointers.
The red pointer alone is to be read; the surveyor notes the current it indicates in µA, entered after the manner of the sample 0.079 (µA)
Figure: 190 (µA)
